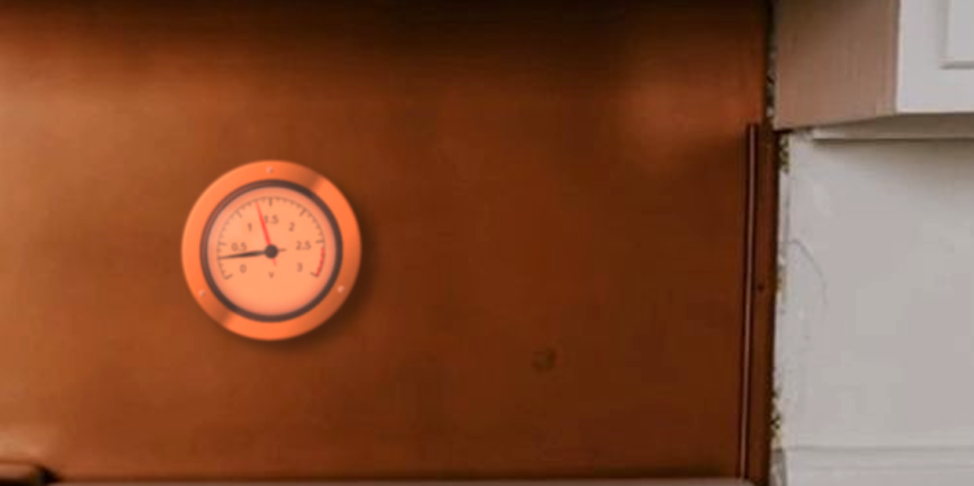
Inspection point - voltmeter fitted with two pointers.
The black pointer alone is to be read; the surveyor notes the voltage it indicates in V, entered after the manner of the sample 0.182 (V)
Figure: 0.3 (V)
